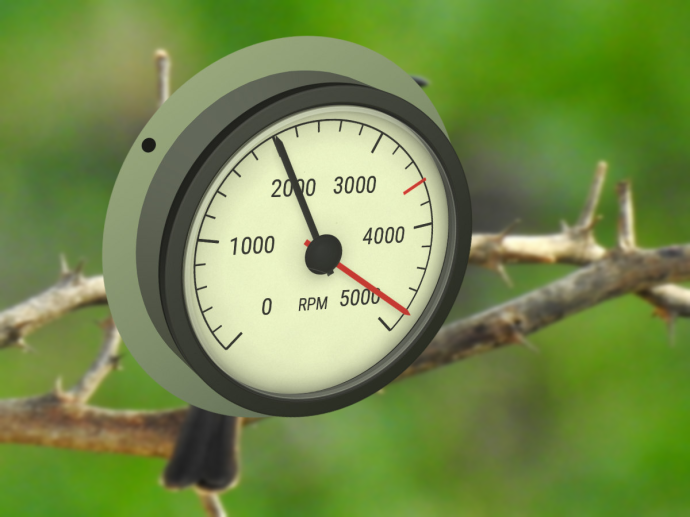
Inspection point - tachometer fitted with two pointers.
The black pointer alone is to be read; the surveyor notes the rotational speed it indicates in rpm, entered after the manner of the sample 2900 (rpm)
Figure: 2000 (rpm)
